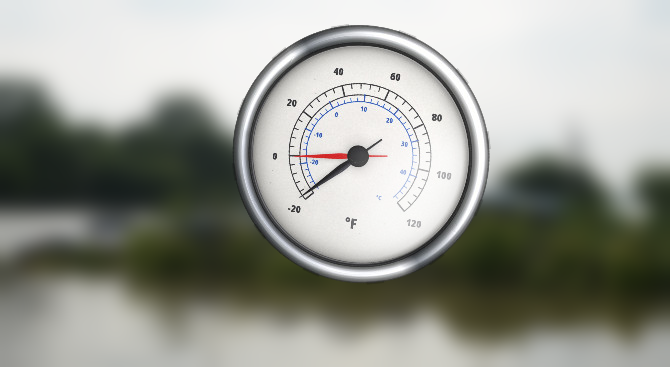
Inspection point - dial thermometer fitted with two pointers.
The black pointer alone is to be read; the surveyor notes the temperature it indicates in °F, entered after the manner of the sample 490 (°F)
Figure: -18 (°F)
